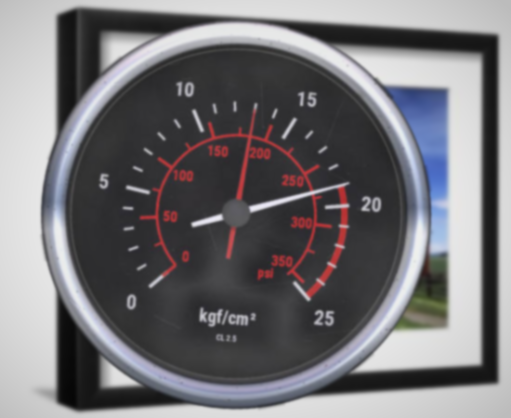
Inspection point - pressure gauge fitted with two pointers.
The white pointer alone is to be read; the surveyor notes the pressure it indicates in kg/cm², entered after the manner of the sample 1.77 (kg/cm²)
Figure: 19 (kg/cm²)
